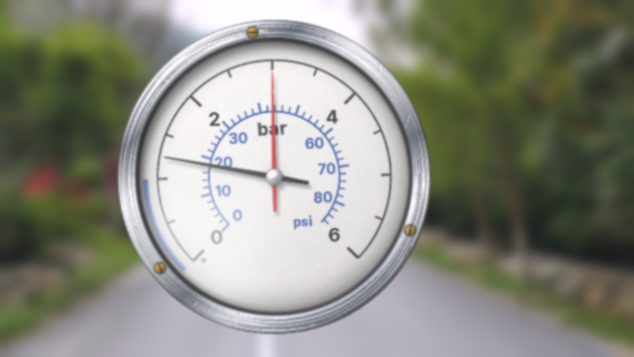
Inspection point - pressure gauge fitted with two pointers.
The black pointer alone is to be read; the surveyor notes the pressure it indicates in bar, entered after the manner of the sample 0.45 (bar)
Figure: 1.25 (bar)
